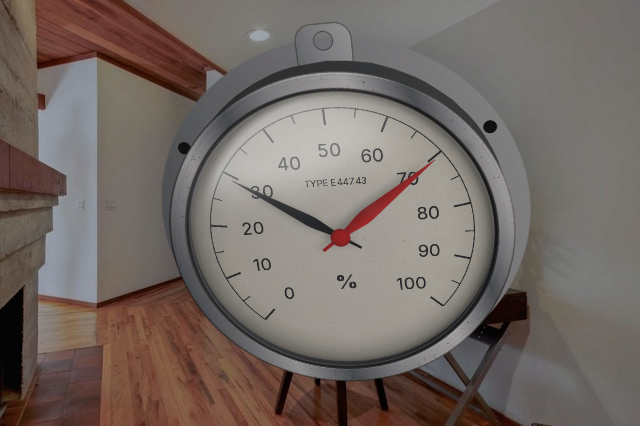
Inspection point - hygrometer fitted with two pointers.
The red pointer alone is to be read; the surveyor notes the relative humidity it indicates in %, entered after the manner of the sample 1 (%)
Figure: 70 (%)
